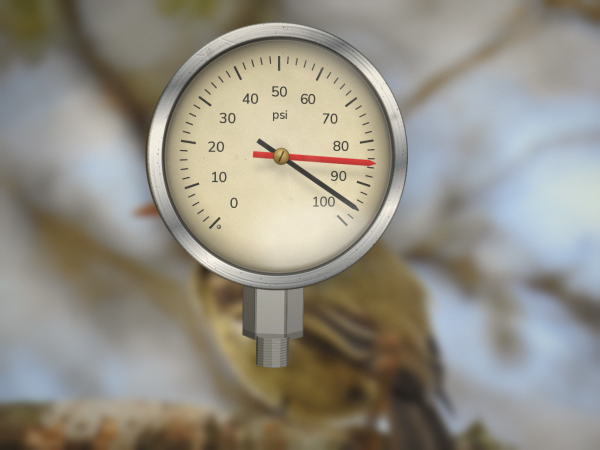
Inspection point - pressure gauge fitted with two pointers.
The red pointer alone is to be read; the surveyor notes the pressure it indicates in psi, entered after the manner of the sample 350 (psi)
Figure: 85 (psi)
